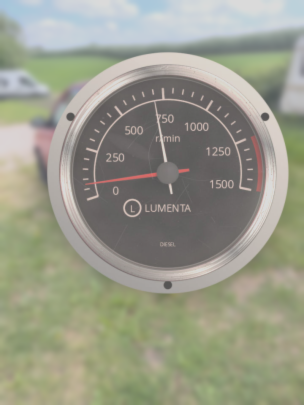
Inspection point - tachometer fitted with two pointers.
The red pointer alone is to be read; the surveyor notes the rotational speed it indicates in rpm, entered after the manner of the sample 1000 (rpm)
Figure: 75 (rpm)
